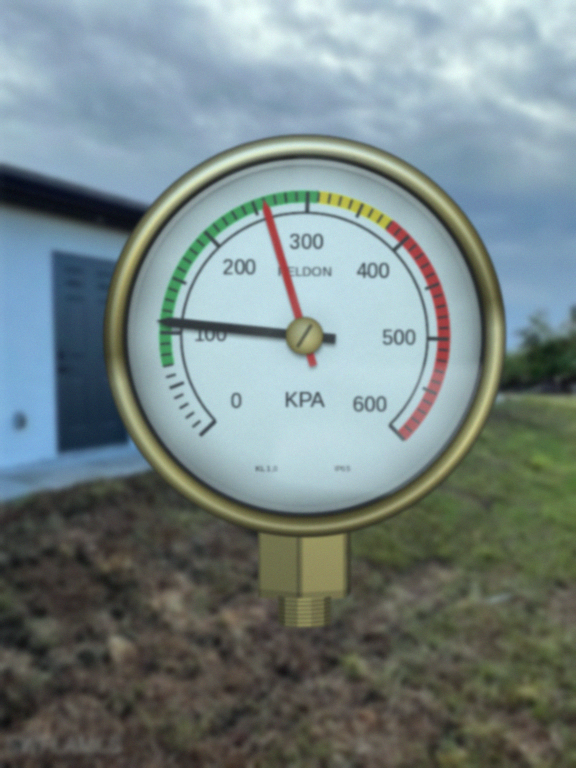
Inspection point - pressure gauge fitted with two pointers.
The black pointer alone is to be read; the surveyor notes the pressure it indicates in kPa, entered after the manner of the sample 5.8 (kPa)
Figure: 110 (kPa)
